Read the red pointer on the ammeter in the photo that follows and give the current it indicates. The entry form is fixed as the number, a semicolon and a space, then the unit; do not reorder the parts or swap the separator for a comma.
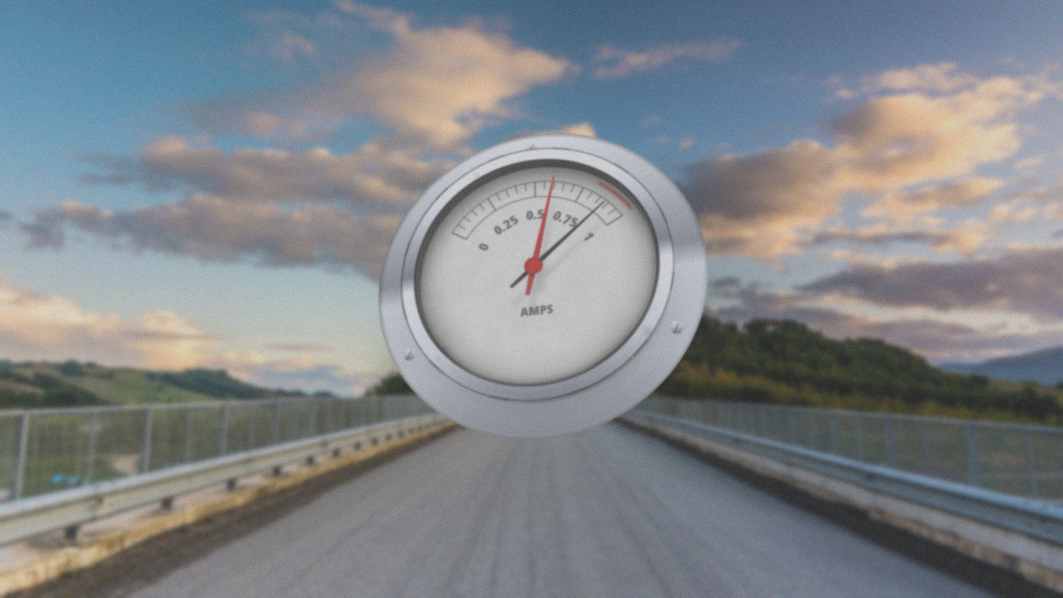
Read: 0.6; A
